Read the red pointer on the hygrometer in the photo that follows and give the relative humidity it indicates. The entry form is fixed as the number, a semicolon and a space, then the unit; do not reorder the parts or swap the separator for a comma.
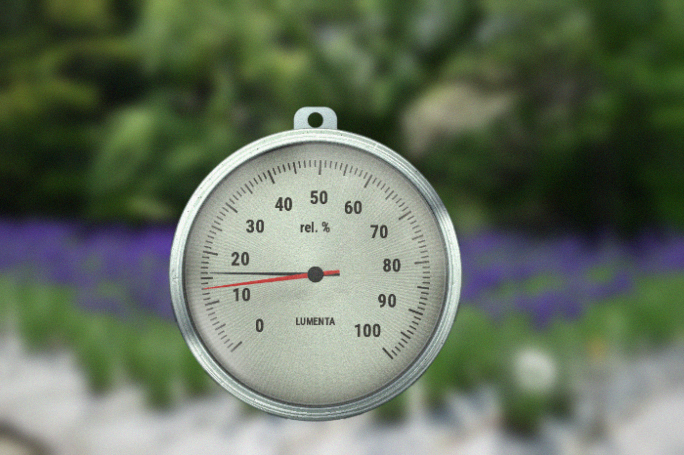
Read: 13; %
